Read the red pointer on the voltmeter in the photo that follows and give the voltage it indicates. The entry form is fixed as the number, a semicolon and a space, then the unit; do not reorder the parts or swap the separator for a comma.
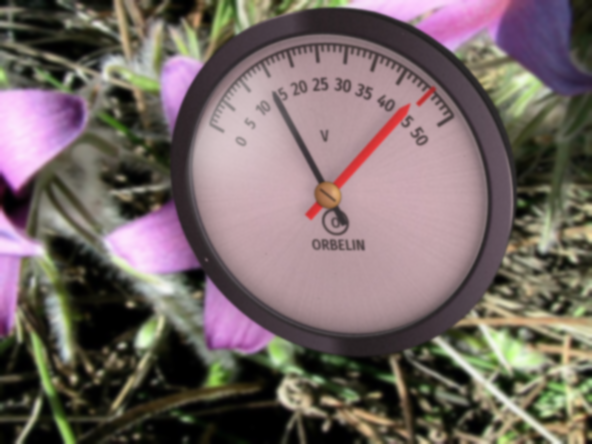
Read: 44; V
